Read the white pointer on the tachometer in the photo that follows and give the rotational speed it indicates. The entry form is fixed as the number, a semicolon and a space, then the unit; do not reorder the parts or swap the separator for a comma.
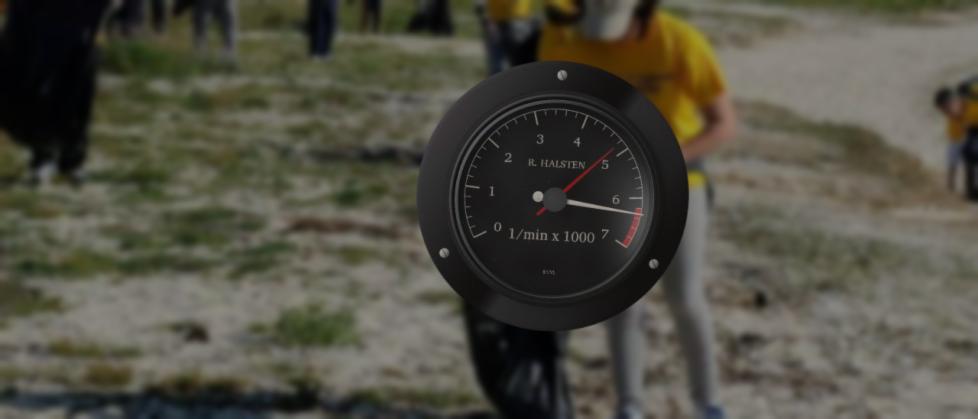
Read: 6300; rpm
